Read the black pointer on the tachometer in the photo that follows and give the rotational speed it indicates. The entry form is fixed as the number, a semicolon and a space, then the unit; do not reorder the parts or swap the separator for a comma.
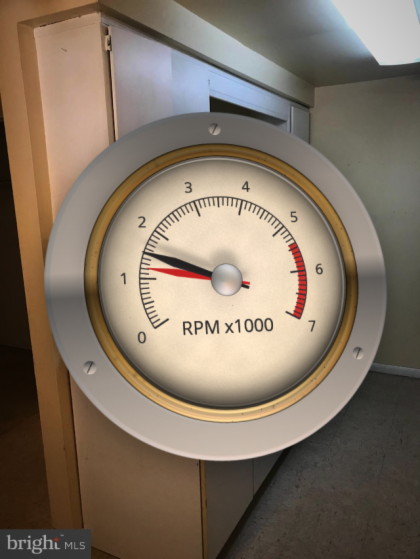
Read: 1500; rpm
